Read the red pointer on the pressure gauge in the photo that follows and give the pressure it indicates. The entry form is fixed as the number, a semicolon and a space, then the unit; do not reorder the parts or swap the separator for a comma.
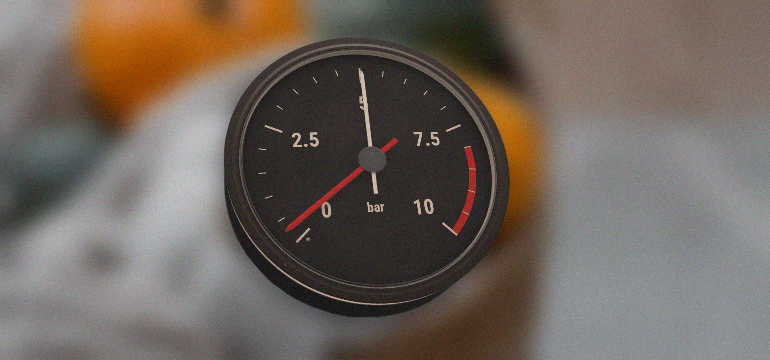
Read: 0.25; bar
